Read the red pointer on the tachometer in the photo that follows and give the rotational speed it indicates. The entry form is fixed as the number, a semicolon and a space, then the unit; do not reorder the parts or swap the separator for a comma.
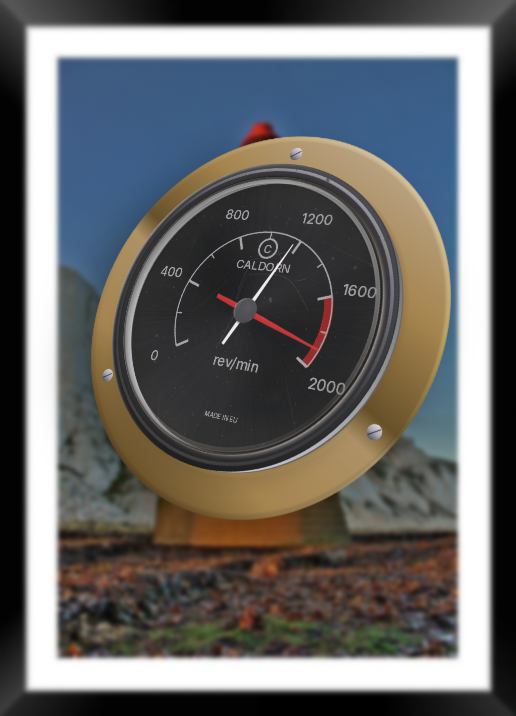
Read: 1900; rpm
